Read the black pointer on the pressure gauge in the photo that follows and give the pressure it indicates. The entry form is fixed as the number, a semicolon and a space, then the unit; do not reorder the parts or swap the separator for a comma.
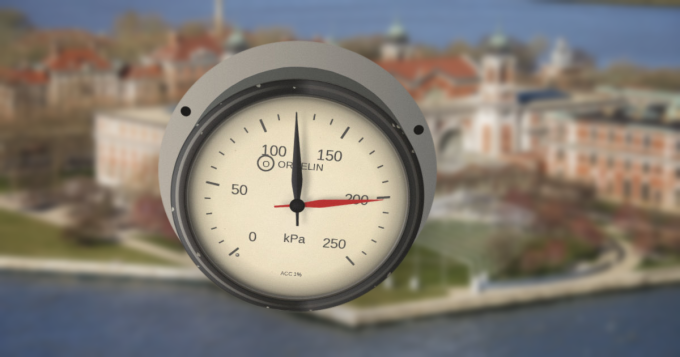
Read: 120; kPa
